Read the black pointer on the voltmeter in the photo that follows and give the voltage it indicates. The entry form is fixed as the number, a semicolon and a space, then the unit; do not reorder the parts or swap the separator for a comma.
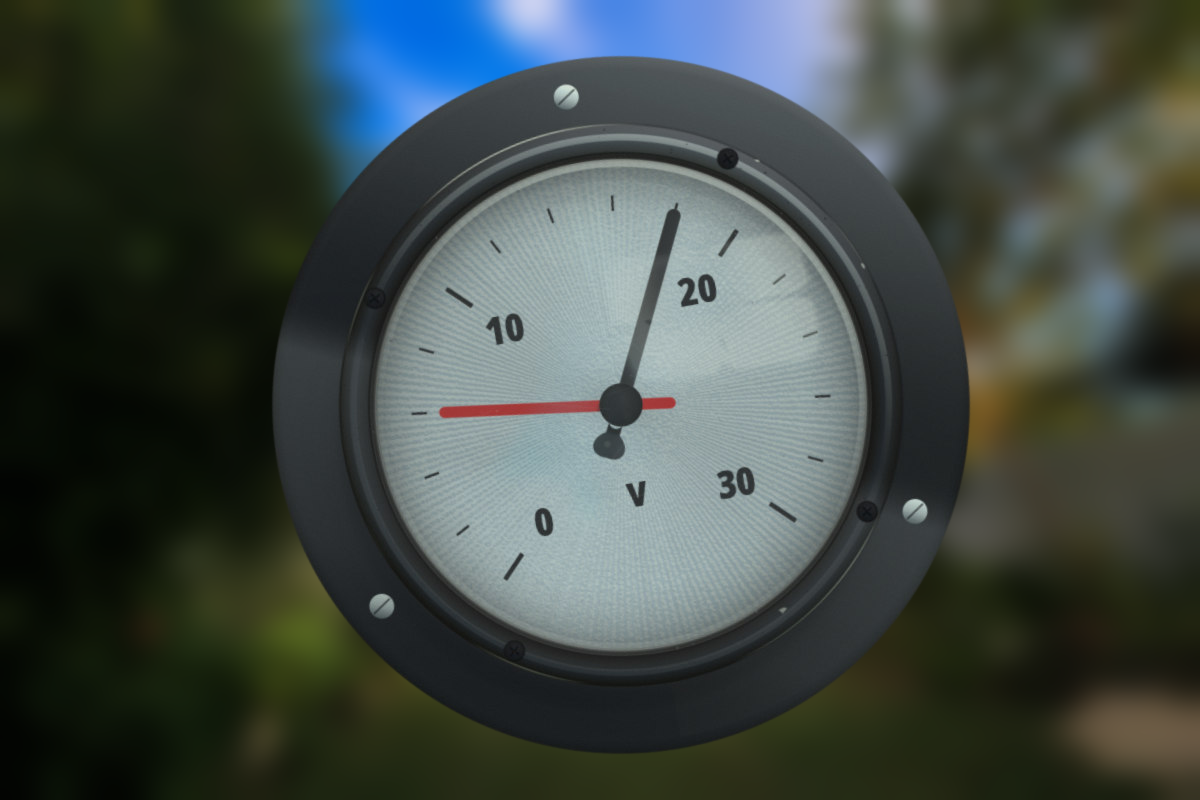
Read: 18; V
